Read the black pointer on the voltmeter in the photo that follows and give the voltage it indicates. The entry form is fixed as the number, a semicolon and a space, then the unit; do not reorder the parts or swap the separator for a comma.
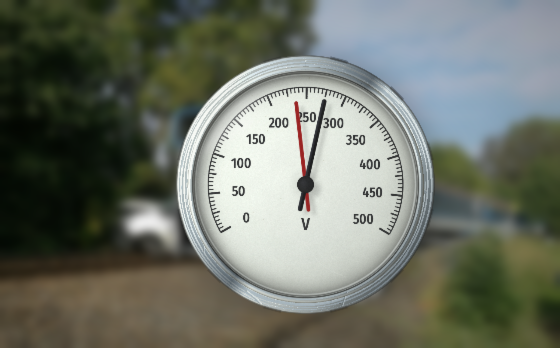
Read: 275; V
